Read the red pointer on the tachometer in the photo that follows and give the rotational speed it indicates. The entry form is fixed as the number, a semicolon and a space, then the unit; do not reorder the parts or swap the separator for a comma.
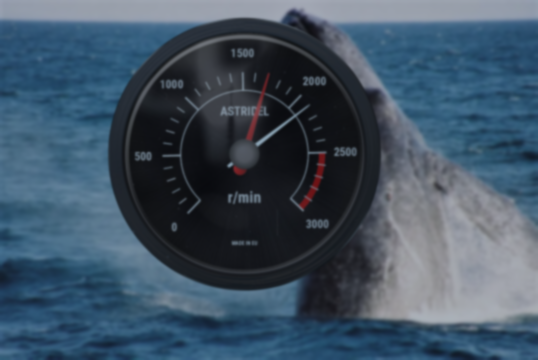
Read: 1700; rpm
